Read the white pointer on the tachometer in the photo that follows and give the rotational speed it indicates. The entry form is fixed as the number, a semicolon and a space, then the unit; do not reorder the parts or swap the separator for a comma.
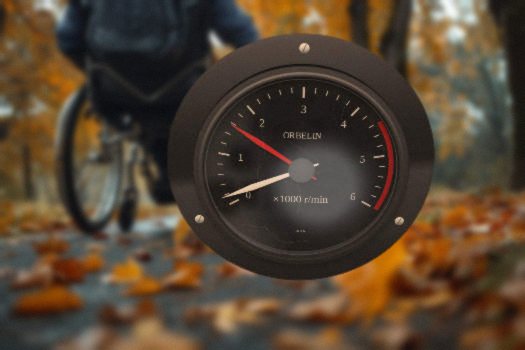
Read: 200; rpm
